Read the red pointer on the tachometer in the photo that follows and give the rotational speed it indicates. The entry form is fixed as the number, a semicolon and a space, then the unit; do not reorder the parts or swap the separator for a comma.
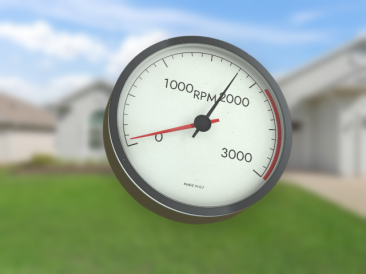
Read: 50; rpm
